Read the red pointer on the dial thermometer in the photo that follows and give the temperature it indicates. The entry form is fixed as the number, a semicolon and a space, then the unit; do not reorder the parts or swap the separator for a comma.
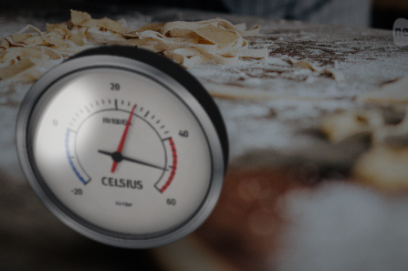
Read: 26; °C
